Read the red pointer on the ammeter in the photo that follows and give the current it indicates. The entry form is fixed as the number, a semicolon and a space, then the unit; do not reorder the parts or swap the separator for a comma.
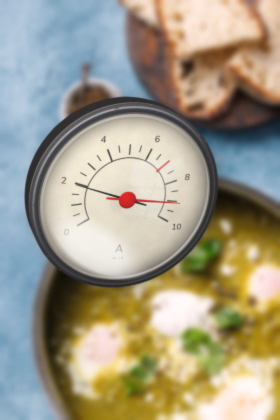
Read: 9; A
